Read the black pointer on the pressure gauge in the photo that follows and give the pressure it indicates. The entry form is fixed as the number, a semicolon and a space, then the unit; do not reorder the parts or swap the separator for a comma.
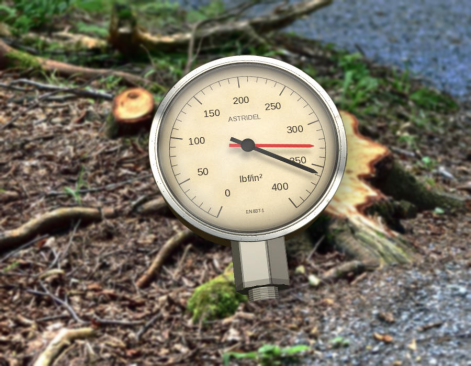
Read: 360; psi
